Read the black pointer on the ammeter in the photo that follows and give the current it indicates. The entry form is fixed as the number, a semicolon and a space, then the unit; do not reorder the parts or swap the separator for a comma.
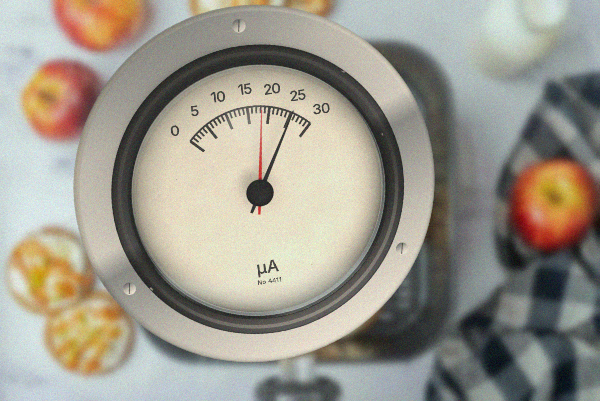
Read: 25; µA
